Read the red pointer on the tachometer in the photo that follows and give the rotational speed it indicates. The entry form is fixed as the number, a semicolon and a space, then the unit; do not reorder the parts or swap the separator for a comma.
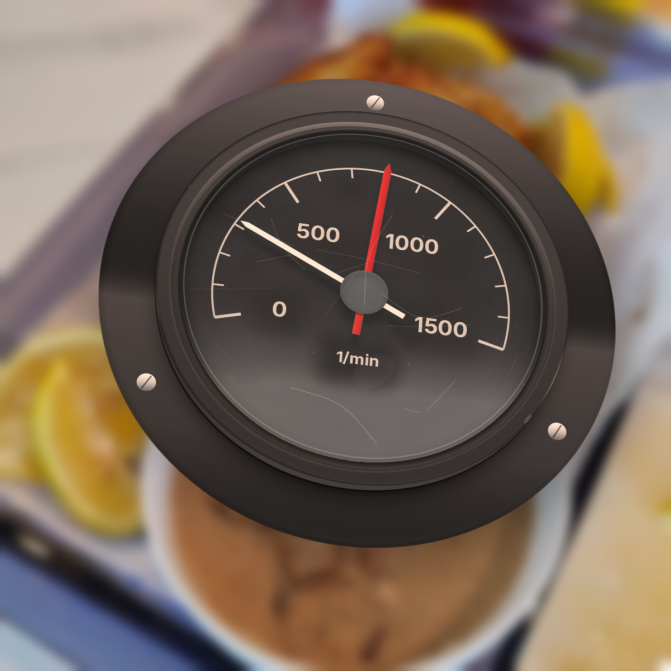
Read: 800; rpm
